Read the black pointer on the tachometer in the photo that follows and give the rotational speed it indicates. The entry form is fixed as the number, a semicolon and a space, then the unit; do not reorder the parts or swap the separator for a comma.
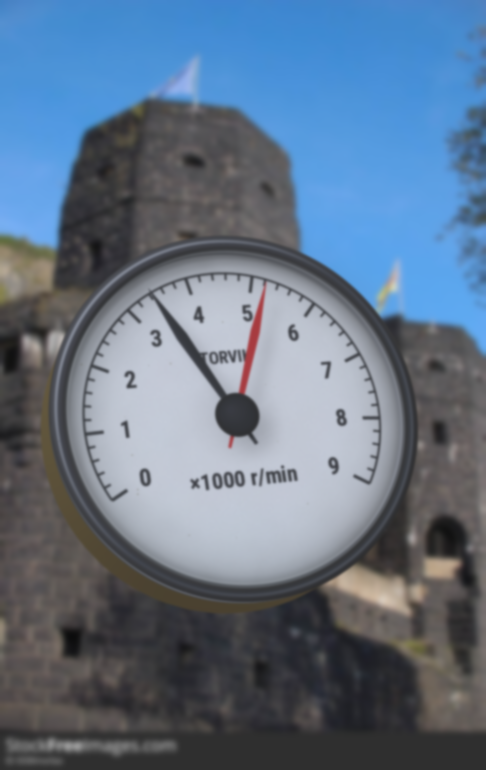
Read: 3400; rpm
